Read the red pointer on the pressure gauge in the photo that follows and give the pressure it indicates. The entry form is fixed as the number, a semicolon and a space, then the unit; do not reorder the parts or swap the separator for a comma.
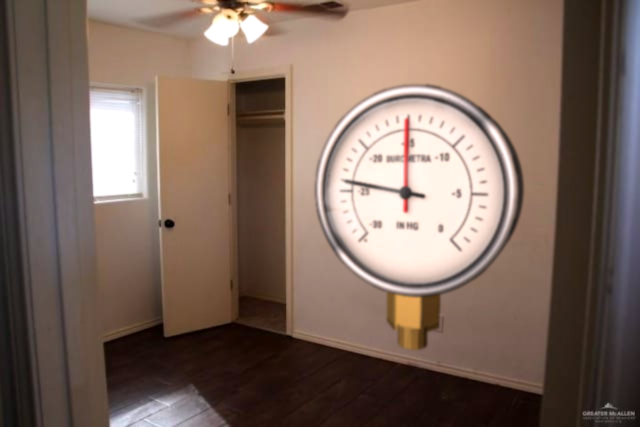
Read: -15; inHg
